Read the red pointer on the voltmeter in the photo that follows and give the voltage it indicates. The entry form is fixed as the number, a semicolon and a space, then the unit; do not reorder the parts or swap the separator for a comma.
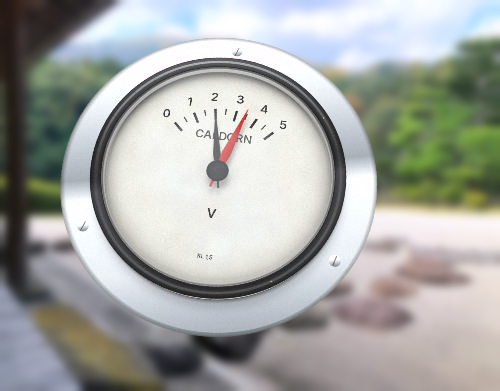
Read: 3.5; V
